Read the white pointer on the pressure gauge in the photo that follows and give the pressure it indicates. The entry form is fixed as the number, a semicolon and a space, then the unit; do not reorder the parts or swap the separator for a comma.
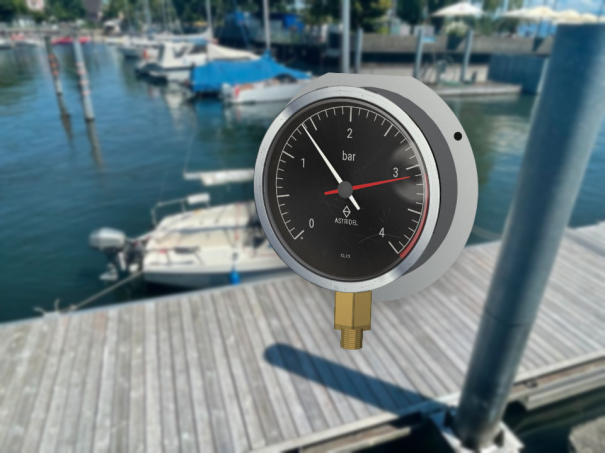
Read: 1.4; bar
